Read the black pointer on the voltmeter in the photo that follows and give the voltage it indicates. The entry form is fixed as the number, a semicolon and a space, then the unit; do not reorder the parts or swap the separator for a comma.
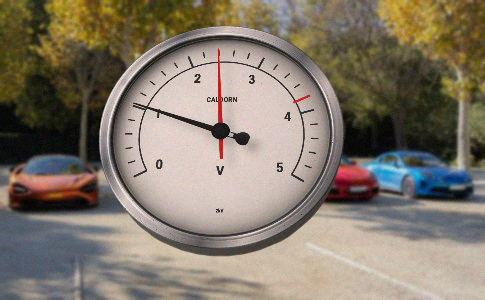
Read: 1; V
